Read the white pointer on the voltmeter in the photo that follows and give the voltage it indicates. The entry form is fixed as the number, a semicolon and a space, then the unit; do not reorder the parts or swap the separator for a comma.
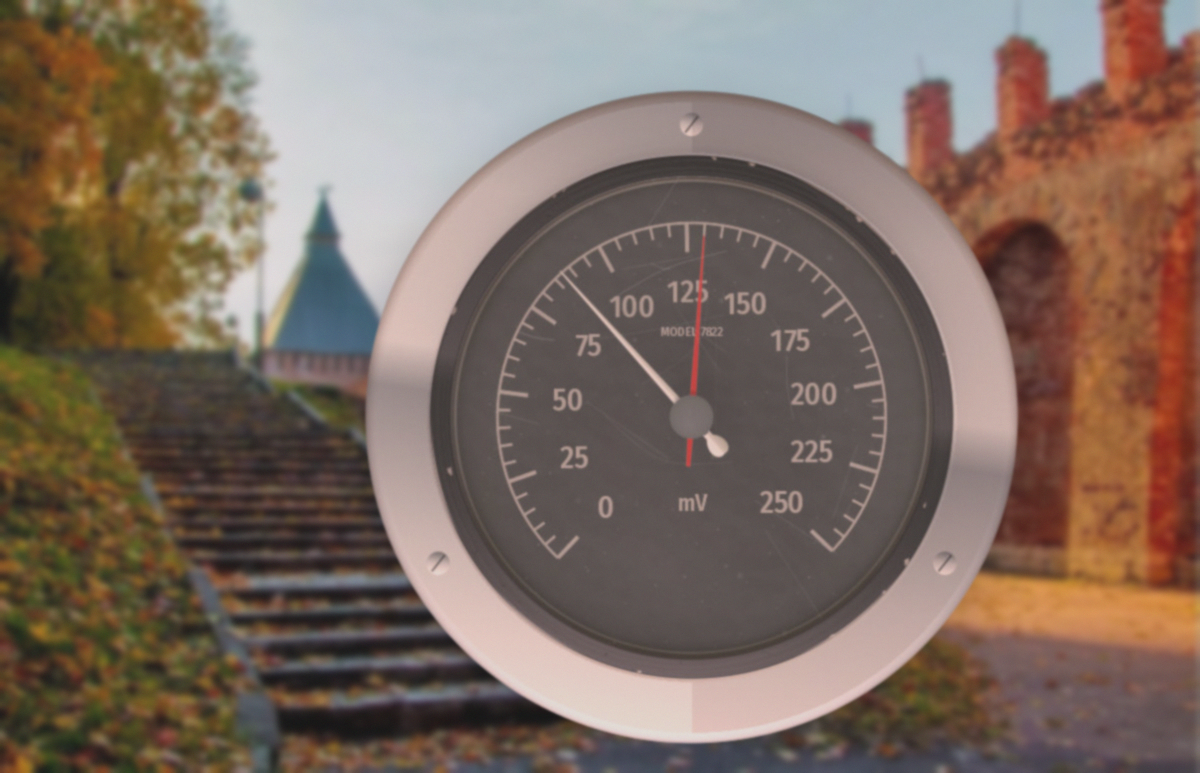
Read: 87.5; mV
